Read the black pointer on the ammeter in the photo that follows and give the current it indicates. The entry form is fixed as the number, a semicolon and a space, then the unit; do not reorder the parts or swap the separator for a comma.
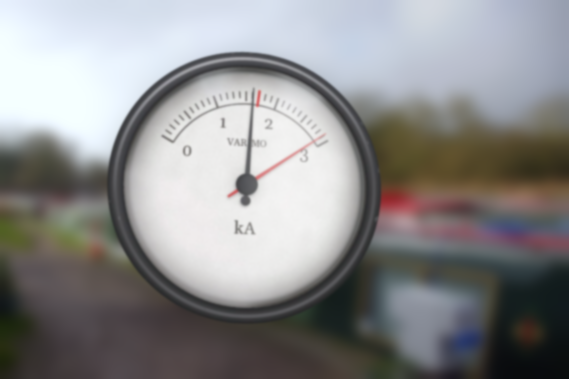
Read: 1.6; kA
